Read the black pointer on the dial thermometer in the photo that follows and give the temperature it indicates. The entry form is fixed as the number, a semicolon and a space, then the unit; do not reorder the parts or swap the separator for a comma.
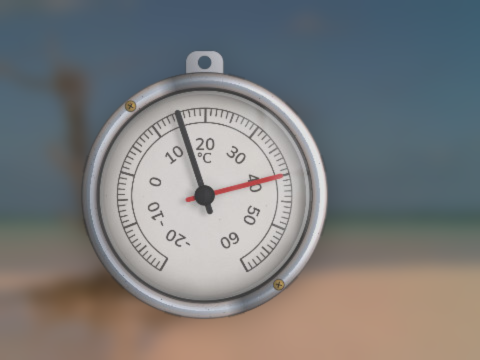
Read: 15; °C
